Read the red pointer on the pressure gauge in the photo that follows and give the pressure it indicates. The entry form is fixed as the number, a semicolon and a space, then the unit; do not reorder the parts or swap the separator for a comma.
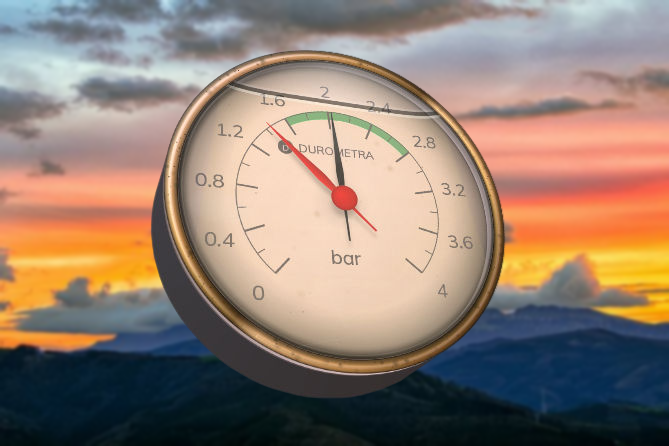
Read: 1.4; bar
